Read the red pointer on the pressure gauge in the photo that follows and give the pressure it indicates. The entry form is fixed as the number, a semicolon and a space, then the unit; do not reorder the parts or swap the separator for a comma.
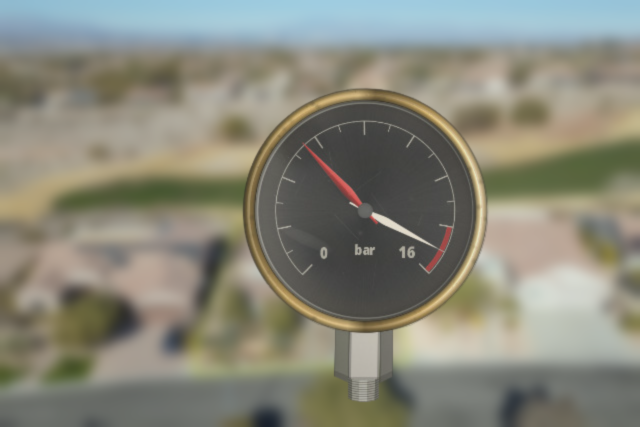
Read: 5.5; bar
